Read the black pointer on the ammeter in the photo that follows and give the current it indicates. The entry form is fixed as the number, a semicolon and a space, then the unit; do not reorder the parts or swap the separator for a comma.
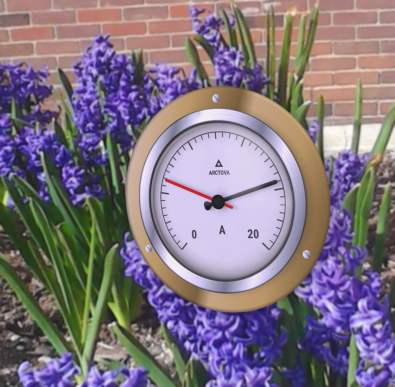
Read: 15.5; A
